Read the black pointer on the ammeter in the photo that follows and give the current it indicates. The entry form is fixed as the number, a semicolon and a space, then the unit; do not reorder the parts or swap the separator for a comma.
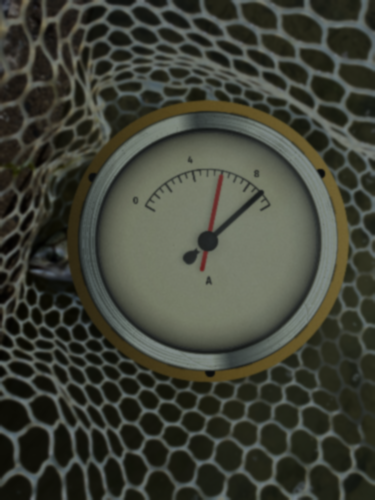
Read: 9; A
